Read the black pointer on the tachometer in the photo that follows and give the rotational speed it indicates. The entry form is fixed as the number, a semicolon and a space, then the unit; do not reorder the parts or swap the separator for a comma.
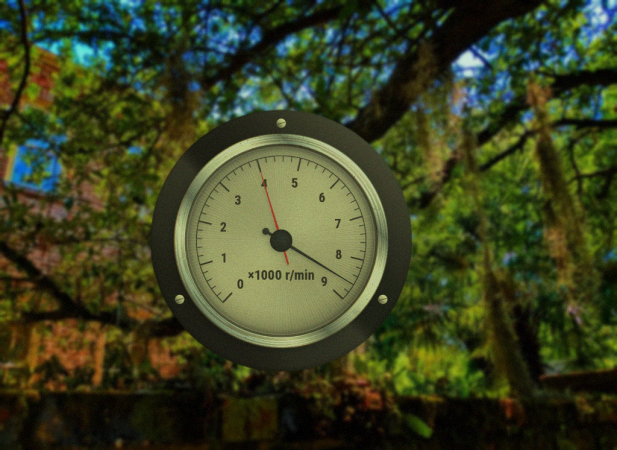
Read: 8600; rpm
